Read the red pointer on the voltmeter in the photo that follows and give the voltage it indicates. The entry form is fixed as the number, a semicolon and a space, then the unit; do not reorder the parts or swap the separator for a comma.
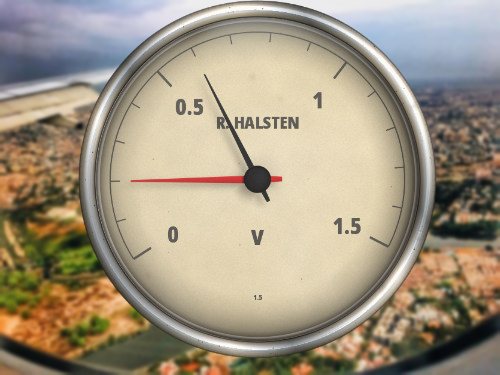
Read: 0.2; V
